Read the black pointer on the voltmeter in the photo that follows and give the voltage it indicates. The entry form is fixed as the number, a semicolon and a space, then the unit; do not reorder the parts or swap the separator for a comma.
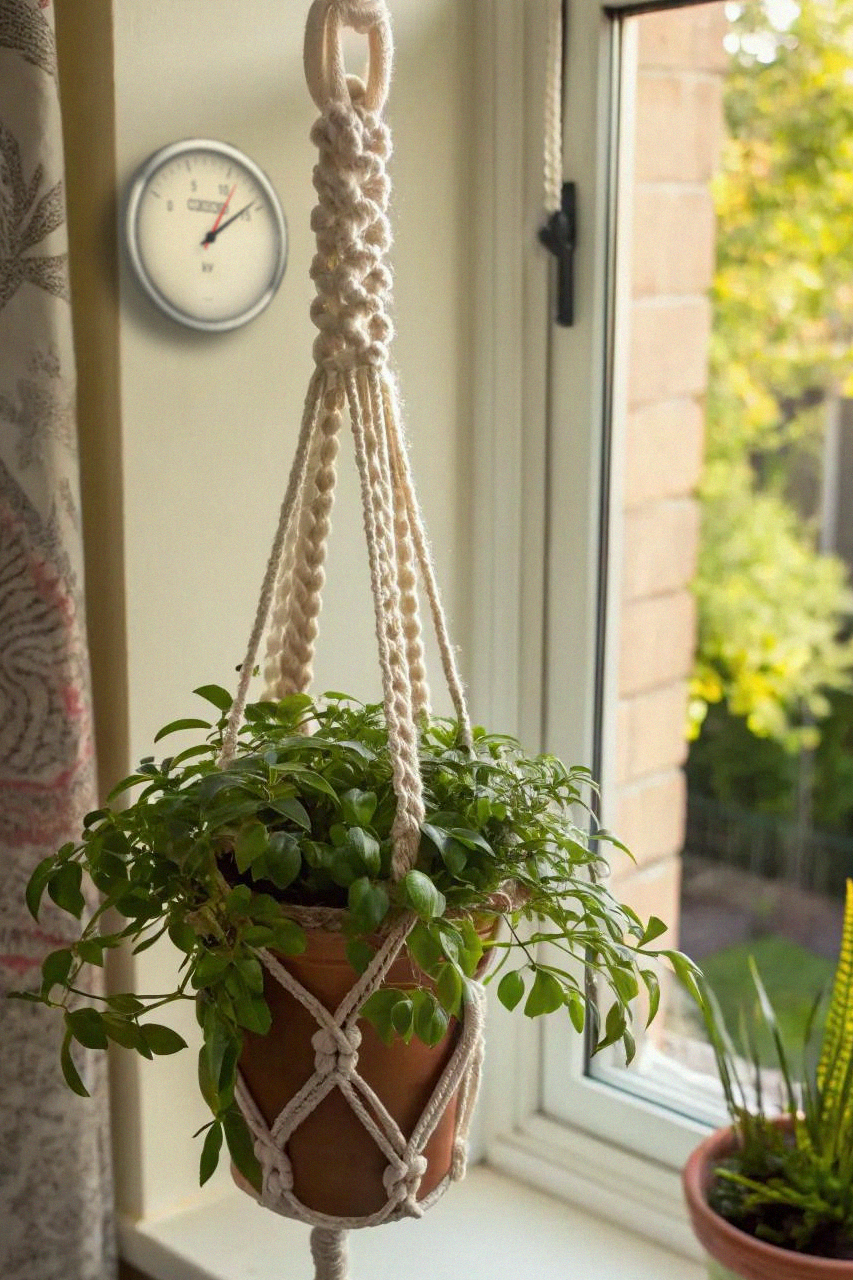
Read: 14; kV
